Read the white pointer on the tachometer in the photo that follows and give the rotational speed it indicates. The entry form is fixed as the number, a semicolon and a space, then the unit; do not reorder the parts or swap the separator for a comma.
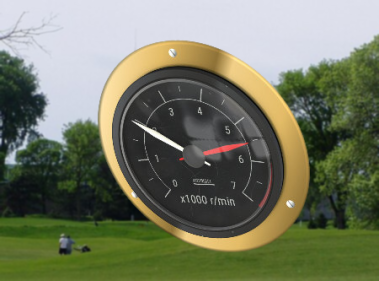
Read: 2000; rpm
